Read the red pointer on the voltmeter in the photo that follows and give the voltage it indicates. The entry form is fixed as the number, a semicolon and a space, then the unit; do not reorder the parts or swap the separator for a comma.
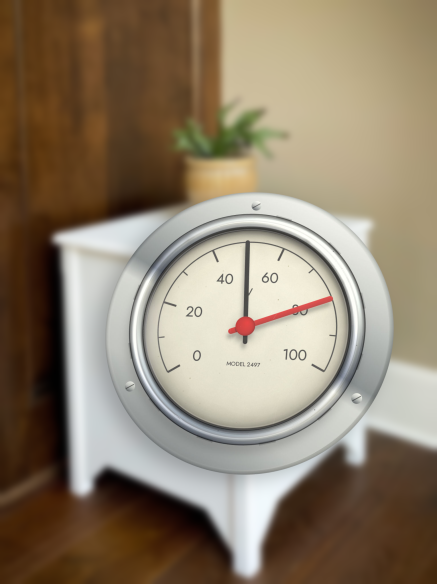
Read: 80; V
